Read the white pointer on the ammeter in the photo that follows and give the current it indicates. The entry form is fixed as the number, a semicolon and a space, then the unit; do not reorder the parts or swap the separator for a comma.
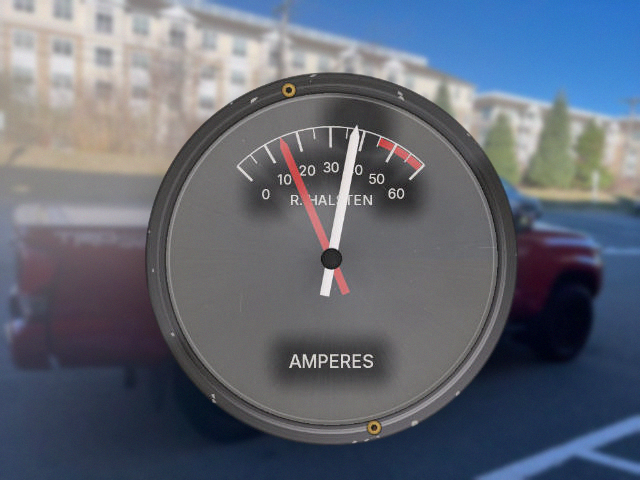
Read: 37.5; A
